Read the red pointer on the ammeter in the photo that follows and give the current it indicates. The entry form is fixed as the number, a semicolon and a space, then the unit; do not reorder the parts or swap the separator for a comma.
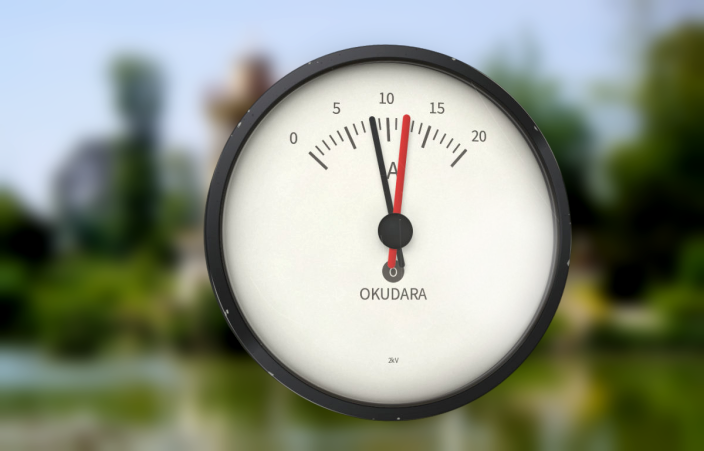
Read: 12; A
